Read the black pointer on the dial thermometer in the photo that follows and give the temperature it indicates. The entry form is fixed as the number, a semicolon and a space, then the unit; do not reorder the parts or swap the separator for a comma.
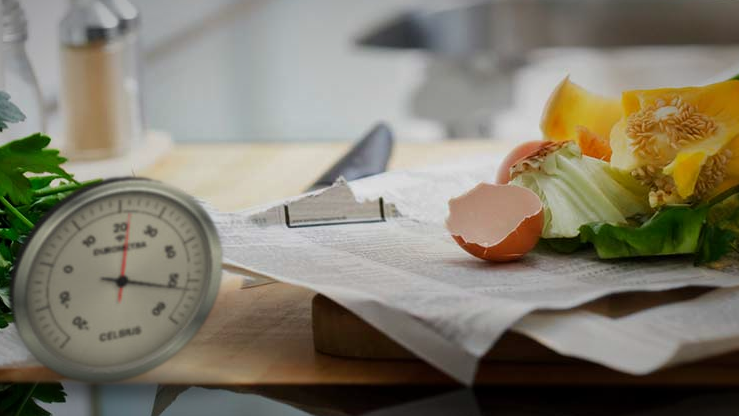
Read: 52; °C
